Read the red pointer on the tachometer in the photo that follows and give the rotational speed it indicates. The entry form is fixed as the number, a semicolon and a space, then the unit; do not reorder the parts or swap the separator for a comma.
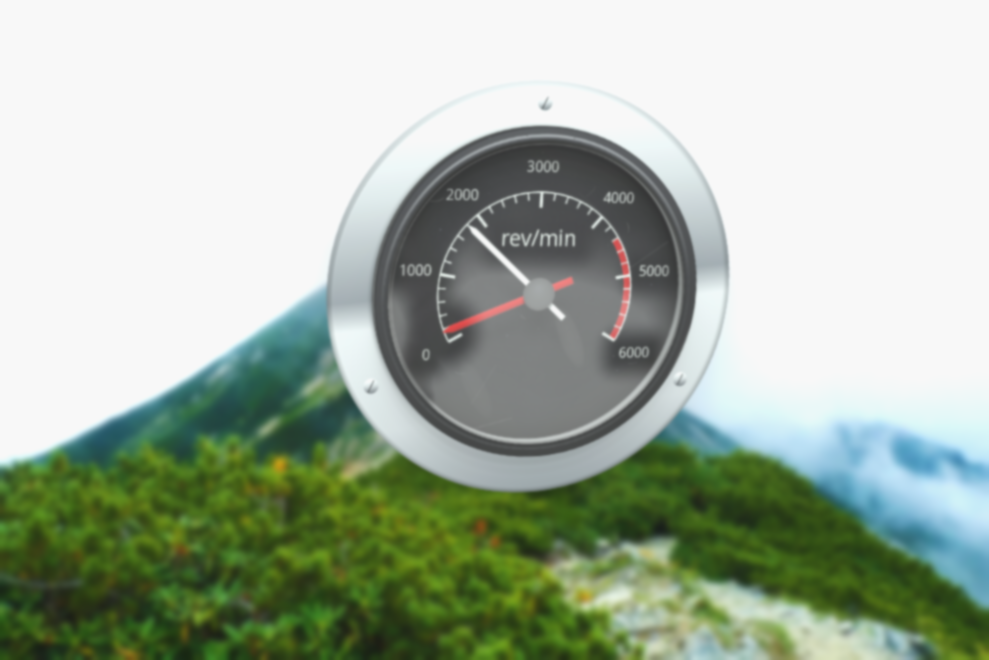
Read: 200; rpm
